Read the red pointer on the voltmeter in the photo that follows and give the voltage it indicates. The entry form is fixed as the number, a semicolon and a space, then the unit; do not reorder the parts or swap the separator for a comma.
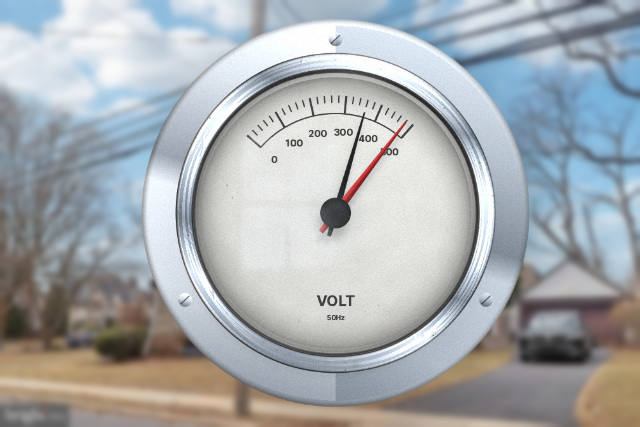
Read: 480; V
